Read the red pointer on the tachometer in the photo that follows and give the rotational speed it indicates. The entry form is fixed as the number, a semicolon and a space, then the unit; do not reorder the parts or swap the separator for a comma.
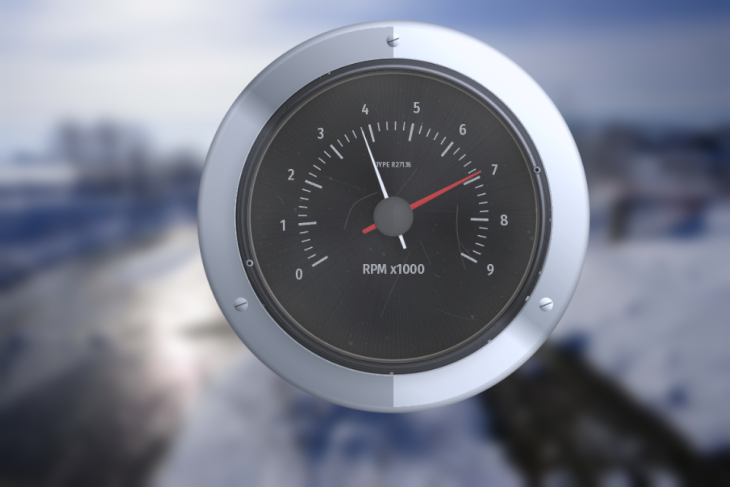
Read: 6900; rpm
